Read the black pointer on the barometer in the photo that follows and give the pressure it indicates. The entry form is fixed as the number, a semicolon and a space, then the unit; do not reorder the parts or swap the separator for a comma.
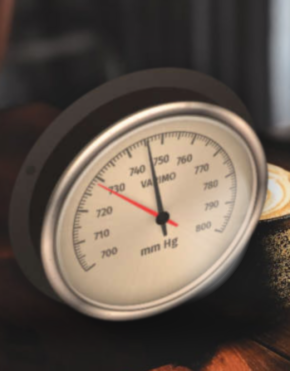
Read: 745; mmHg
